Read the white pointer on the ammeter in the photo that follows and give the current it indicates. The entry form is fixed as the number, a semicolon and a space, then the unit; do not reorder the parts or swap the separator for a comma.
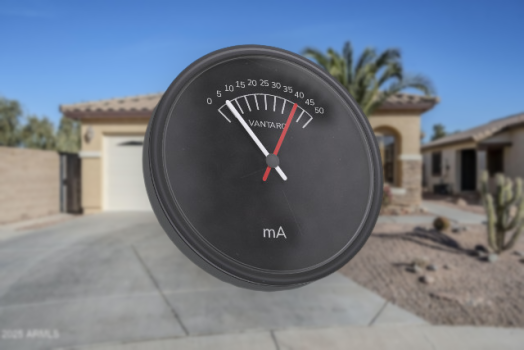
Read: 5; mA
